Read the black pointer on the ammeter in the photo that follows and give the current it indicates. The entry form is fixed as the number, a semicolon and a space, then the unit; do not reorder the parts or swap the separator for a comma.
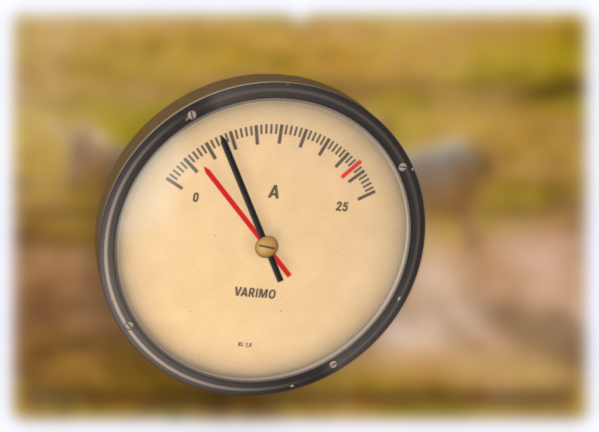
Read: 6.5; A
